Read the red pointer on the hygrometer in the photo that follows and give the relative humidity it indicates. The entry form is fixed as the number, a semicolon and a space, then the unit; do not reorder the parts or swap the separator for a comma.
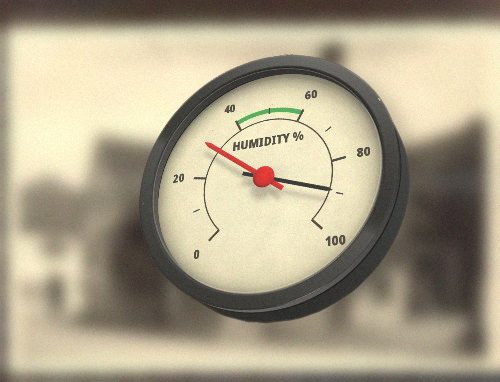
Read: 30; %
